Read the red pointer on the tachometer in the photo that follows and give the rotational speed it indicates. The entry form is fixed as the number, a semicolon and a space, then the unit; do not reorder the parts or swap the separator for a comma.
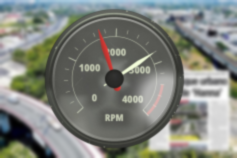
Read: 1700; rpm
